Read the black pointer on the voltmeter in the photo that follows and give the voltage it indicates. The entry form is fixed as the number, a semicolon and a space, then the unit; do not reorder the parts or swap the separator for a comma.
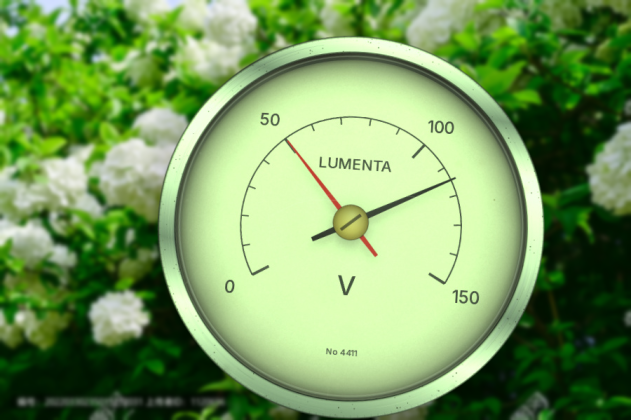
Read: 115; V
